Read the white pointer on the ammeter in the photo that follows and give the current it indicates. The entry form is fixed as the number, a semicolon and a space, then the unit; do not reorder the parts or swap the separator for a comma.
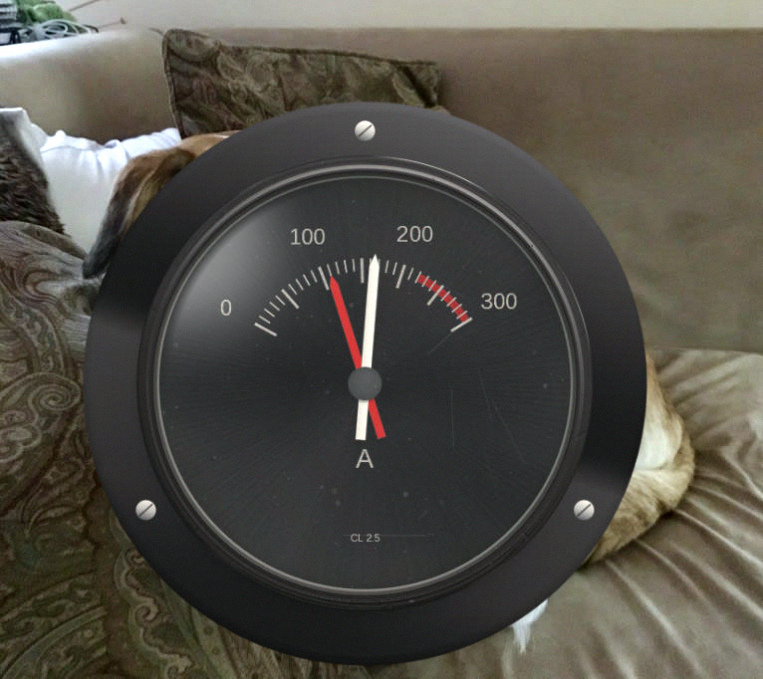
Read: 165; A
